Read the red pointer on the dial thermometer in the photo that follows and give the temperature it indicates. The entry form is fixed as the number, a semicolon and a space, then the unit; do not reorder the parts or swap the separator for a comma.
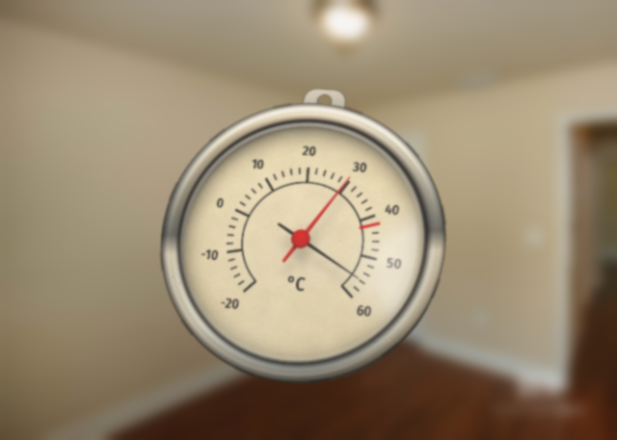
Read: 30; °C
